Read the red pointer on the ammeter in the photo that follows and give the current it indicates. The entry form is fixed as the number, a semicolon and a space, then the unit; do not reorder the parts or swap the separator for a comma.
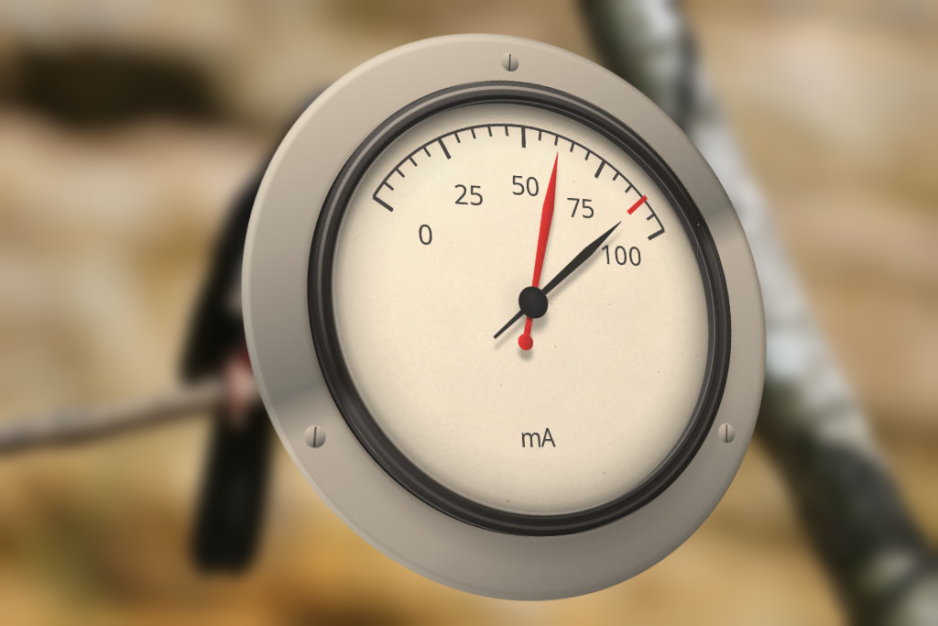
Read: 60; mA
